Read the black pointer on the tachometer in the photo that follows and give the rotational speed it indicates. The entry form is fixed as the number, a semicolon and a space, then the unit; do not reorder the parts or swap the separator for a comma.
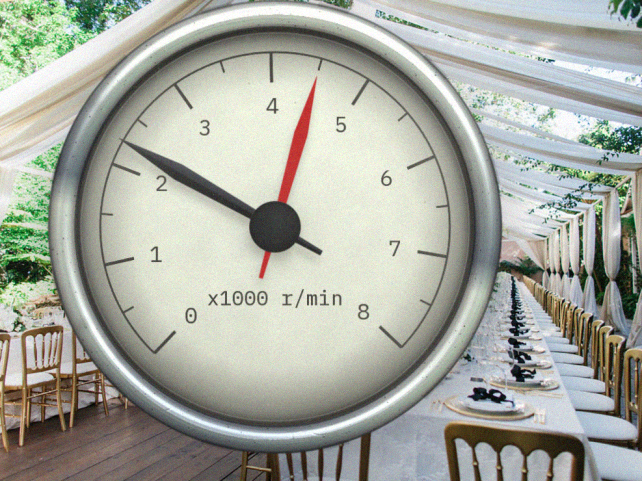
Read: 2250; rpm
